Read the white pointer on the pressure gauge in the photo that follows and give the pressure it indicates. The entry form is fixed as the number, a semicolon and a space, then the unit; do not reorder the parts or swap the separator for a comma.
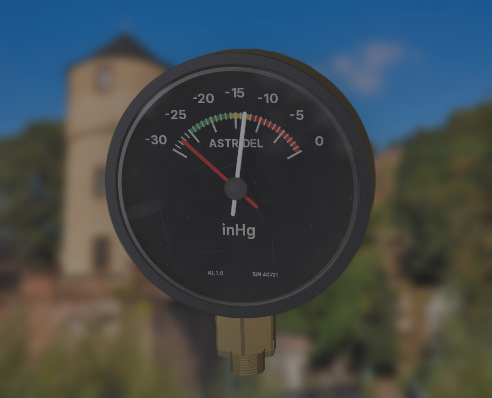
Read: -13; inHg
